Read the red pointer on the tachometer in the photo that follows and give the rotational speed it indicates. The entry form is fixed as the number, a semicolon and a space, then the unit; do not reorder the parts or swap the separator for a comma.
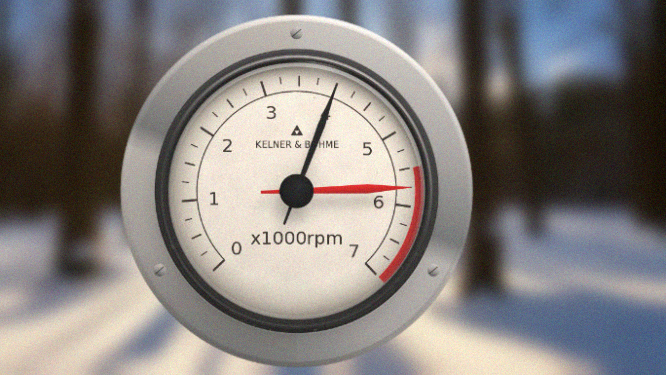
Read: 5750; rpm
